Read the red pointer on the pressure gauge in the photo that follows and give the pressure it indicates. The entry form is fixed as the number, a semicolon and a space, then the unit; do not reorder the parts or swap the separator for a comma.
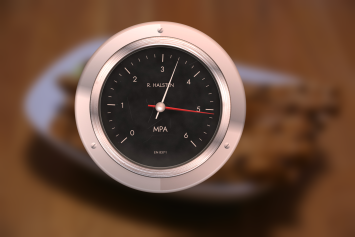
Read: 5.1; MPa
